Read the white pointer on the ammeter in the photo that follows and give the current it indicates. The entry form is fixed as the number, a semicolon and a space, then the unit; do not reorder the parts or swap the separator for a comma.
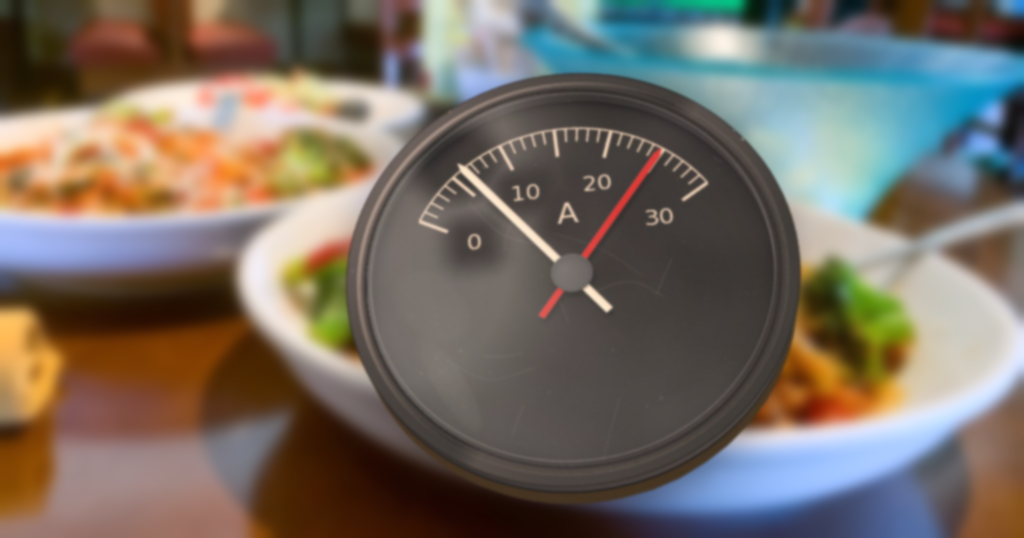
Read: 6; A
